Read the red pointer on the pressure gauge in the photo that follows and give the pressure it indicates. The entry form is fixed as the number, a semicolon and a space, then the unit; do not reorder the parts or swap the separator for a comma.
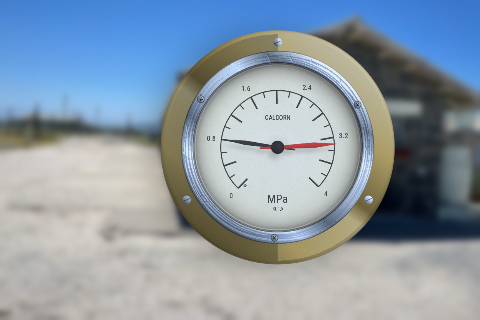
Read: 3.3; MPa
